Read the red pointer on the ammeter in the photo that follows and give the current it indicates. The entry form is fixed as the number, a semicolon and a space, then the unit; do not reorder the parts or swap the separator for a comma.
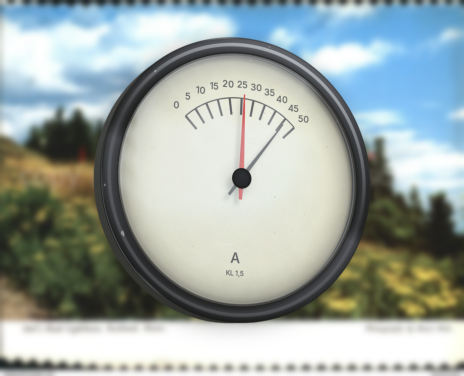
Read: 25; A
